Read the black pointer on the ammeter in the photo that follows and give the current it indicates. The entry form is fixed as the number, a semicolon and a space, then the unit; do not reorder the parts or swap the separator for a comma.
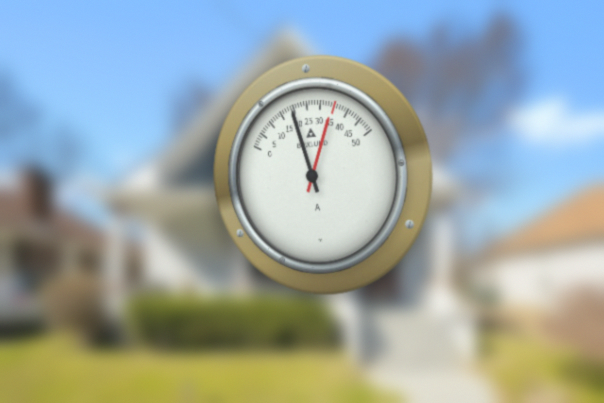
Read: 20; A
